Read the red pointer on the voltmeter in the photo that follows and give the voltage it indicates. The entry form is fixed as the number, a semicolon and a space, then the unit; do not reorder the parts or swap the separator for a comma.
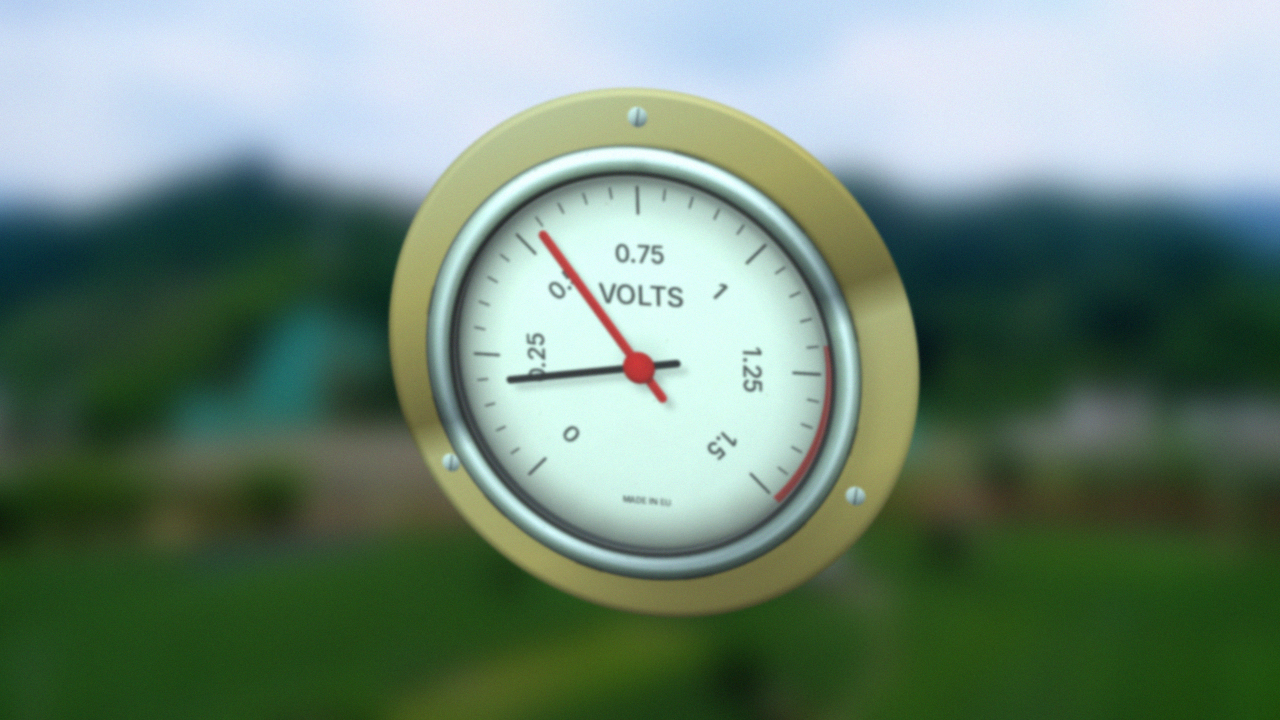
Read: 0.55; V
